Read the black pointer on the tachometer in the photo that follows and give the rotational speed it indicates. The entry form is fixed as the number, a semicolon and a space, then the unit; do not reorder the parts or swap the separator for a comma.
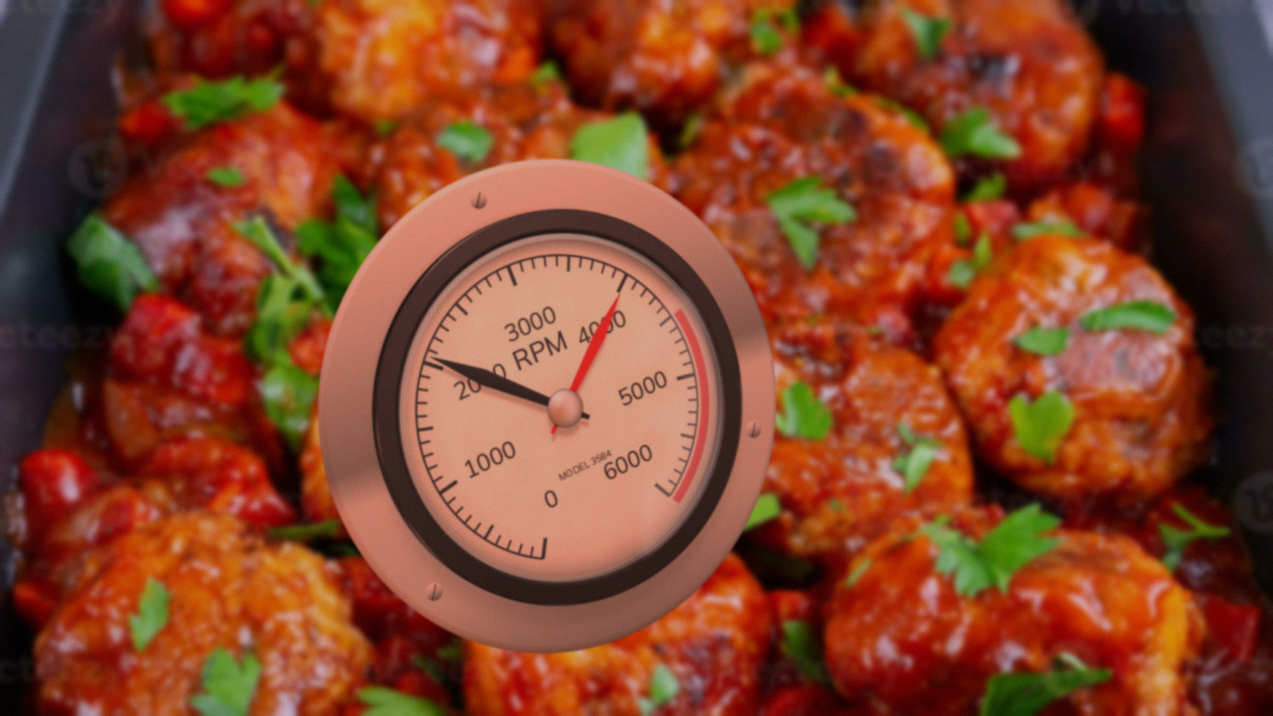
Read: 2050; rpm
